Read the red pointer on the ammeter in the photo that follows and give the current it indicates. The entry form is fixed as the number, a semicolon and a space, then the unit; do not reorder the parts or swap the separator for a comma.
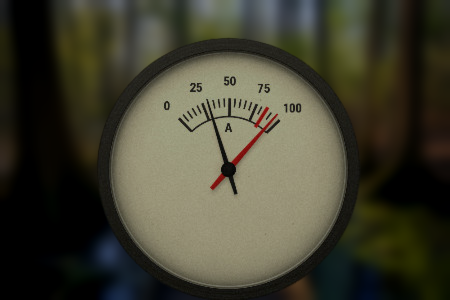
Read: 95; A
